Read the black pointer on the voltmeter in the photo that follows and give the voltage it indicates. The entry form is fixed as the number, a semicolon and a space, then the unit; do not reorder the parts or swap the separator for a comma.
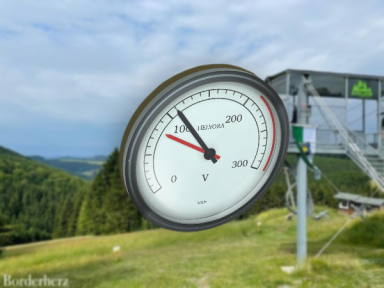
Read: 110; V
